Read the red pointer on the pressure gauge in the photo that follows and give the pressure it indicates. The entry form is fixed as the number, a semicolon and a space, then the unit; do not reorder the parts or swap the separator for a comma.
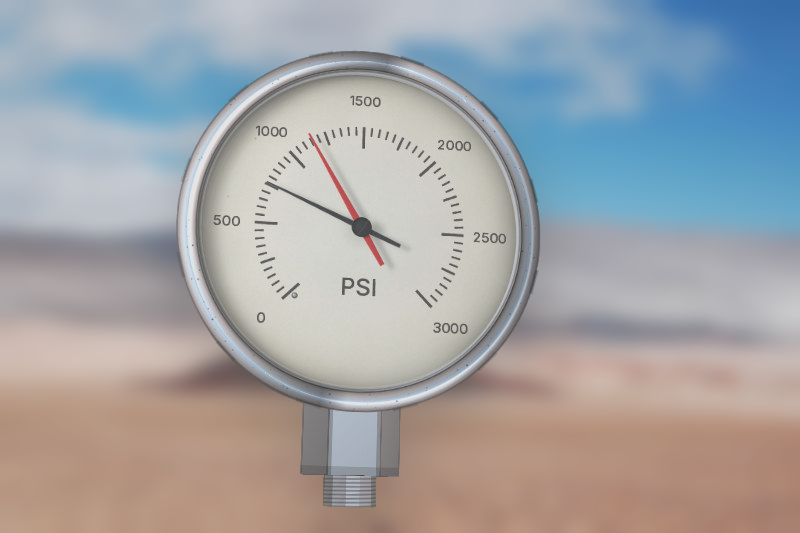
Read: 1150; psi
